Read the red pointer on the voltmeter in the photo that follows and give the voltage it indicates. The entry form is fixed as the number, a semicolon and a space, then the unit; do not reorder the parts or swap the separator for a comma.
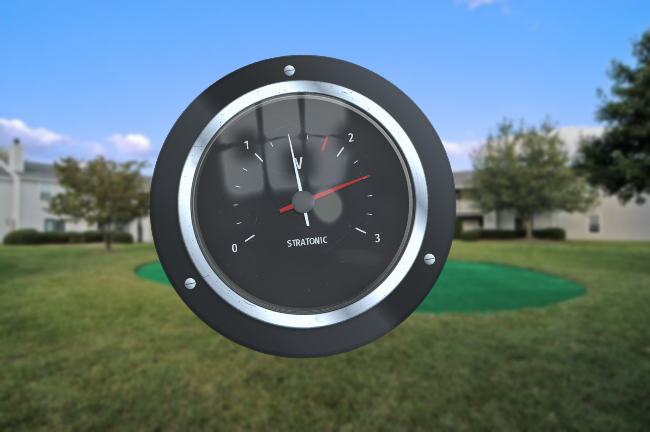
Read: 2.4; V
